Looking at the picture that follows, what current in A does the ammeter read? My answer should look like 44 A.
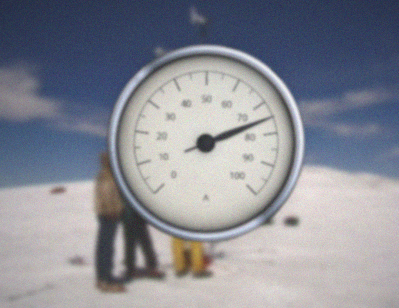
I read 75 A
